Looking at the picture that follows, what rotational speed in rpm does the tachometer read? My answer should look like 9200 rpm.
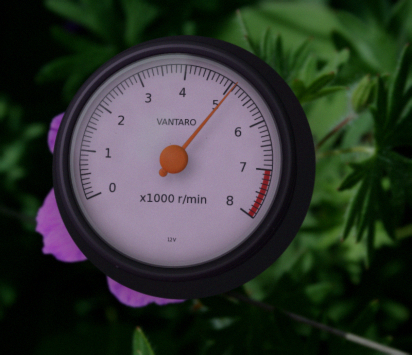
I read 5100 rpm
